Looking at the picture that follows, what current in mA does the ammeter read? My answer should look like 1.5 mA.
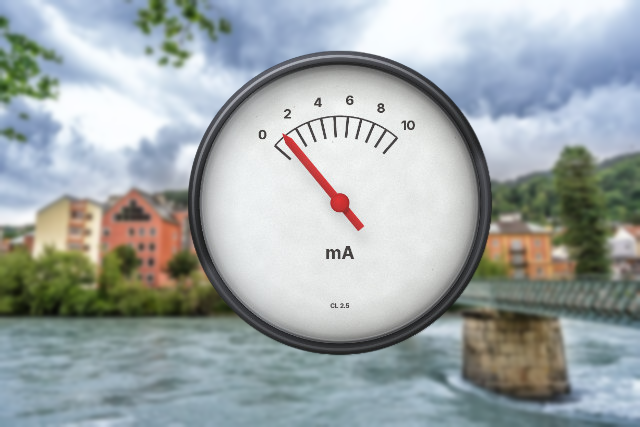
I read 1 mA
